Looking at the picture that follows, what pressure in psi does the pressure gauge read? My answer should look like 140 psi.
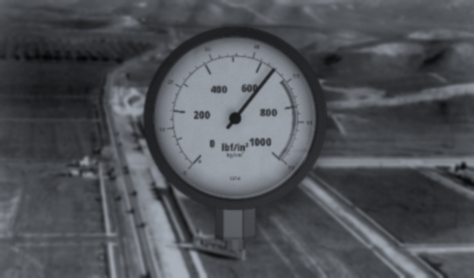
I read 650 psi
